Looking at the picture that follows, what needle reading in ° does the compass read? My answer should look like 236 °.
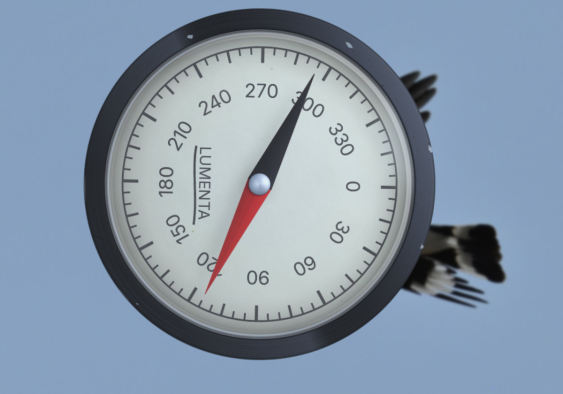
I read 115 °
